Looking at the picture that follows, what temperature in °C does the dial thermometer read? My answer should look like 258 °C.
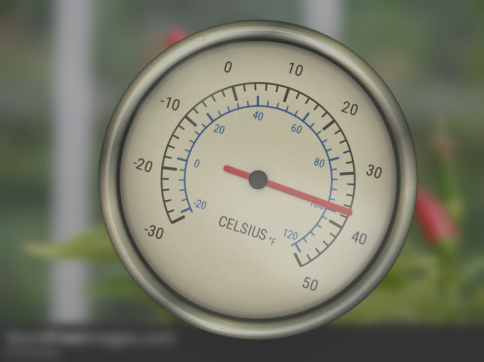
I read 37 °C
